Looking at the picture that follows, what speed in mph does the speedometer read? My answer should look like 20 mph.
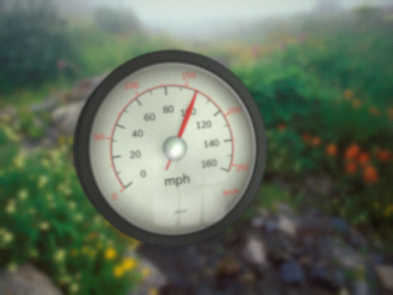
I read 100 mph
